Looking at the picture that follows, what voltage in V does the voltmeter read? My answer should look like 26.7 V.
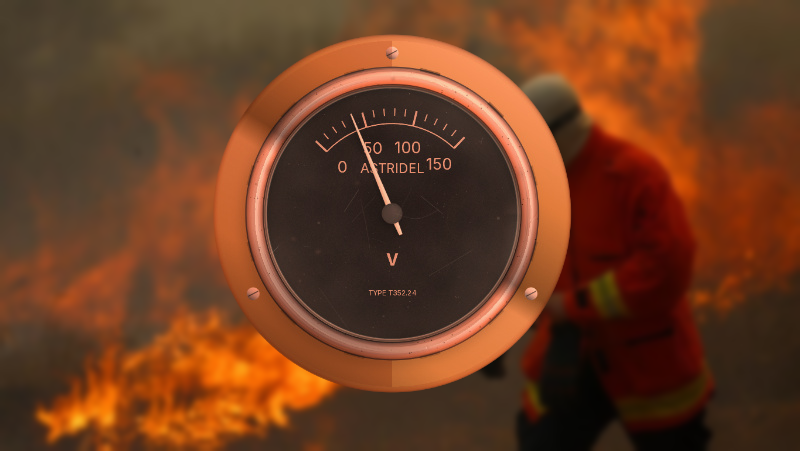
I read 40 V
